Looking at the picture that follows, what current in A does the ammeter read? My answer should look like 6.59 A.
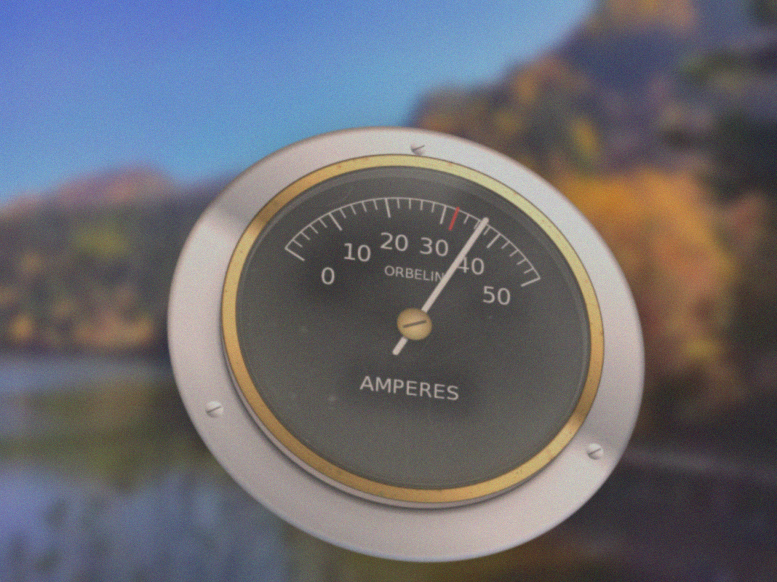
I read 37 A
